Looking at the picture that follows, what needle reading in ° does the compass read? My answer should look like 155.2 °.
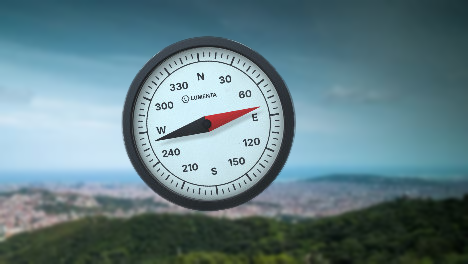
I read 80 °
